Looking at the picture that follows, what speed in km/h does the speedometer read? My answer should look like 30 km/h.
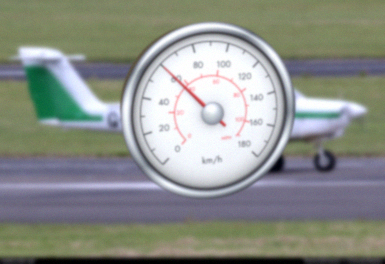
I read 60 km/h
